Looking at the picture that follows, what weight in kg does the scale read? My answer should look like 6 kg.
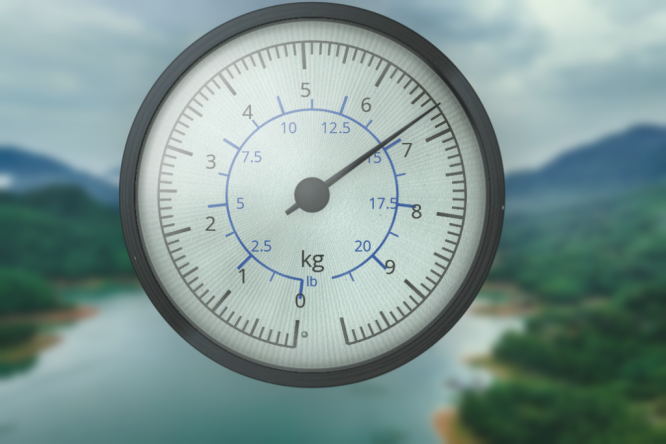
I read 6.7 kg
